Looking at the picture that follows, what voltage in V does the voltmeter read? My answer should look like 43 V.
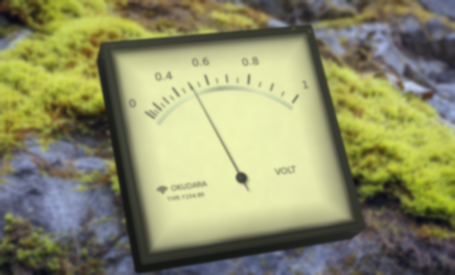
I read 0.5 V
